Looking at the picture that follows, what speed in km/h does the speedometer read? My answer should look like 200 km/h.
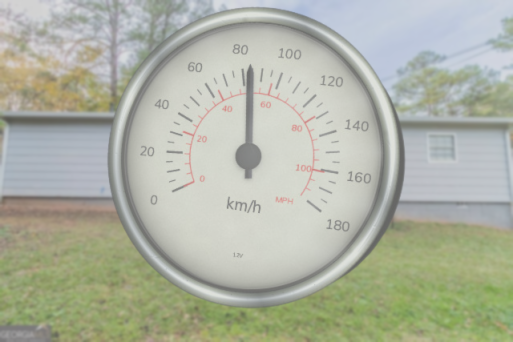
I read 85 km/h
